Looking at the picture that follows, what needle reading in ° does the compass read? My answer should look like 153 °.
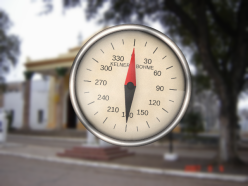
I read 0 °
